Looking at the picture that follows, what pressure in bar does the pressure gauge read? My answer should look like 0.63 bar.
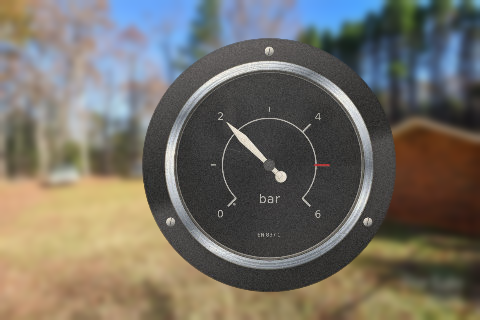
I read 2 bar
